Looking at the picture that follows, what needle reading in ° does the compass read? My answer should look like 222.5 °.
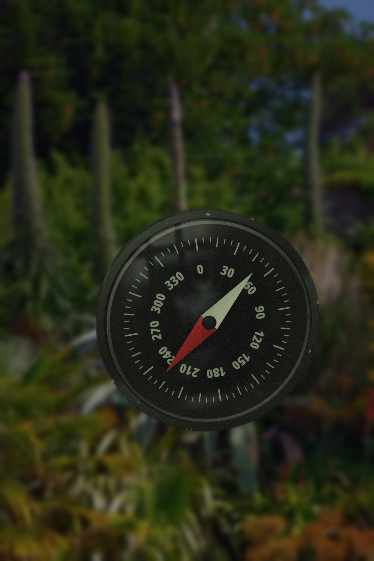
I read 230 °
